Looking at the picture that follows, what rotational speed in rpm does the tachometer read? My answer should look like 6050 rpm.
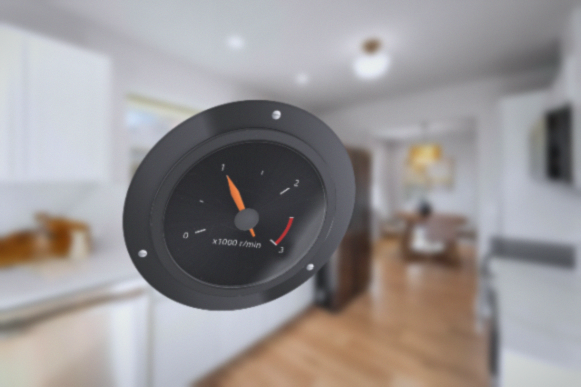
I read 1000 rpm
